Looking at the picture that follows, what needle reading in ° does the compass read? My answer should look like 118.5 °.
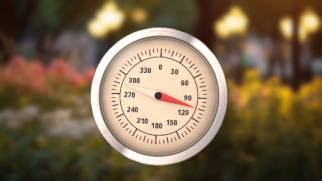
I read 105 °
